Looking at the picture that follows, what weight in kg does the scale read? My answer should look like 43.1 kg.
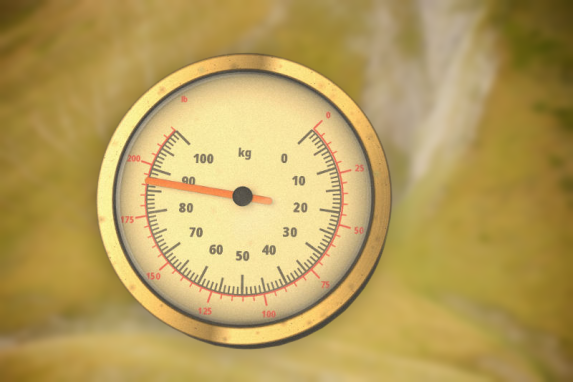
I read 87 kg
